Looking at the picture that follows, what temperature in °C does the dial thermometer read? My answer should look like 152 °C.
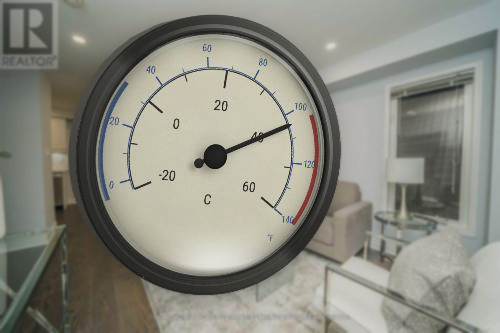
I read 40 °C
